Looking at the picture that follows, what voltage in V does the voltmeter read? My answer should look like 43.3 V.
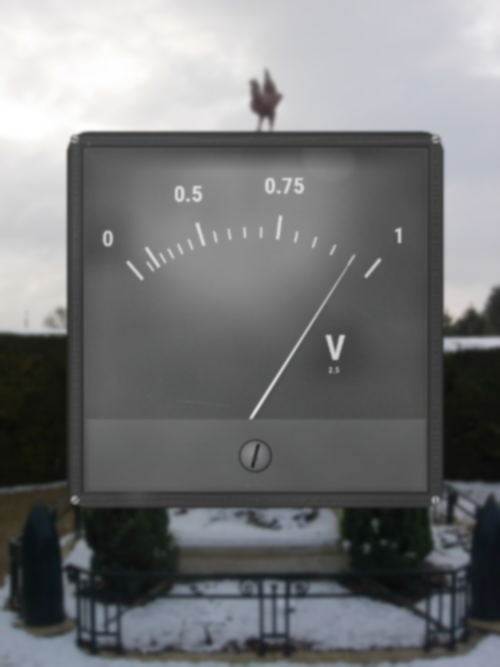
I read 0.95 V
